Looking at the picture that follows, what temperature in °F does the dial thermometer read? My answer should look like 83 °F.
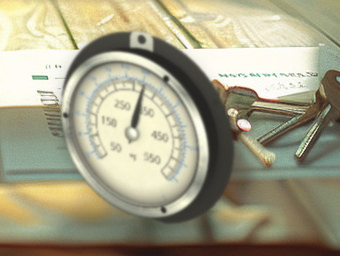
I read 325 °F
